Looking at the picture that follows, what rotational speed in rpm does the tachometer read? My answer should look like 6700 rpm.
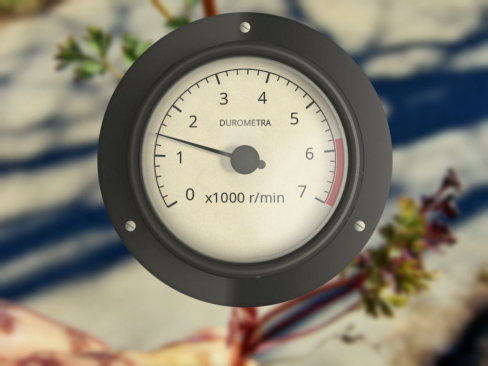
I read 1400 rpm
